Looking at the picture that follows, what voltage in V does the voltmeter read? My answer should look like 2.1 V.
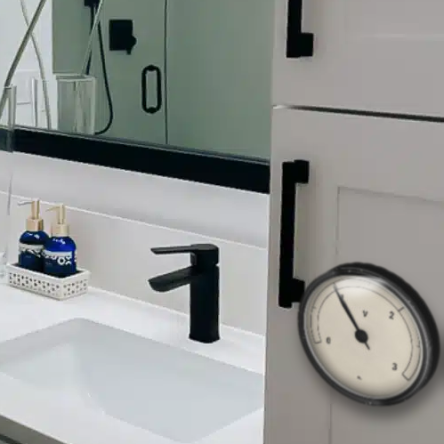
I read 1 V
